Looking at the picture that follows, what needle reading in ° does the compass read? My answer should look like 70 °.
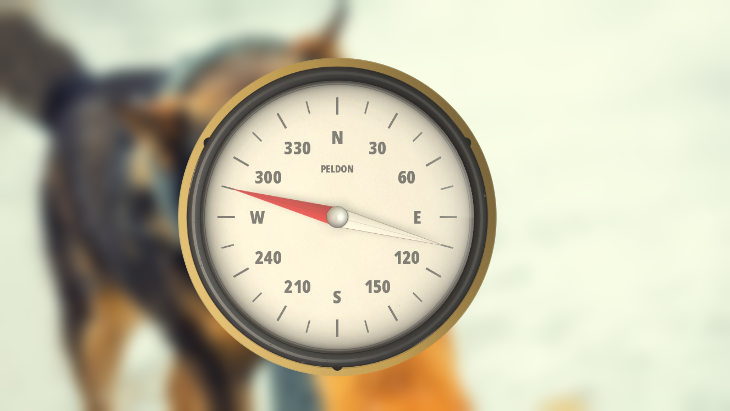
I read 285 °
